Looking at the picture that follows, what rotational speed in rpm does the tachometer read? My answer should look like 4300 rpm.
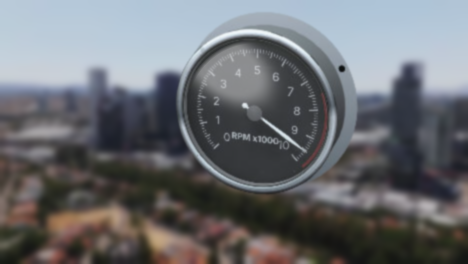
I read 9500 rpm
